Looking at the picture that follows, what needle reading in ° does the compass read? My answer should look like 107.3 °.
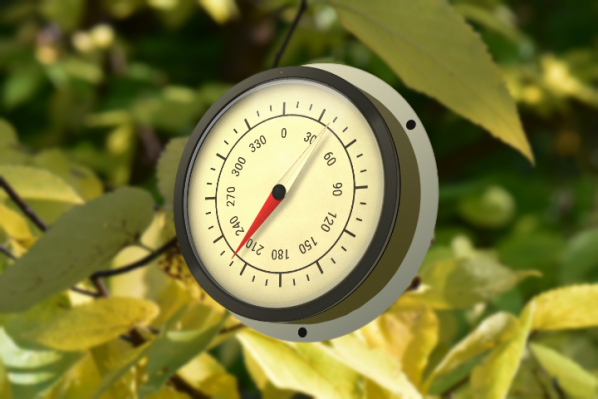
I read 220 °
